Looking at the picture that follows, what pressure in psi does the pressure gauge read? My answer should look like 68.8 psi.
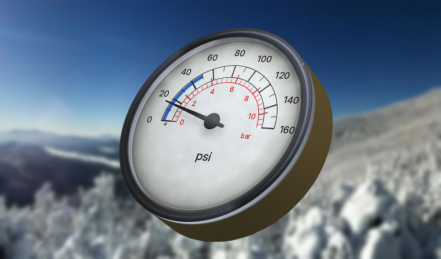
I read 15 psi
